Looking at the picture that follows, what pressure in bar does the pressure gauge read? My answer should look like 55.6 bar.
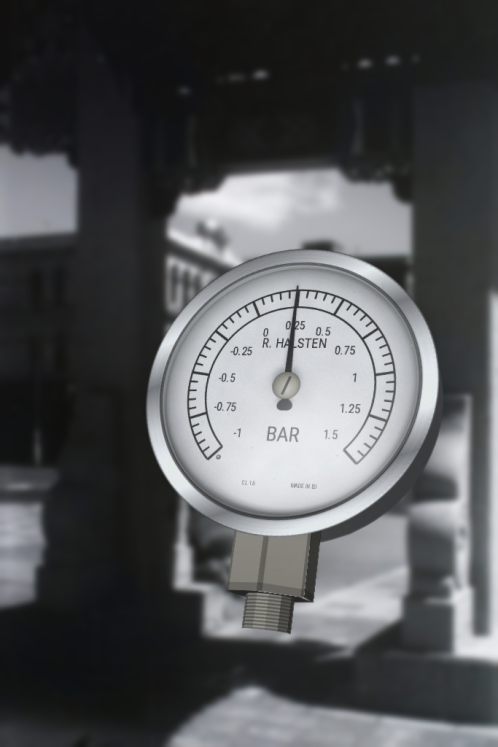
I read 0.25 bar
